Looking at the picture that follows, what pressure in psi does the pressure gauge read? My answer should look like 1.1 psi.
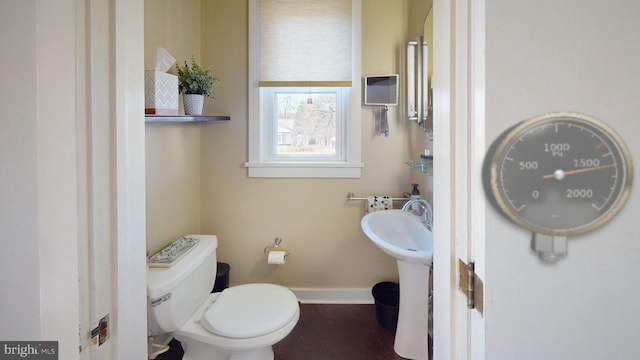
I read 1600 psi
